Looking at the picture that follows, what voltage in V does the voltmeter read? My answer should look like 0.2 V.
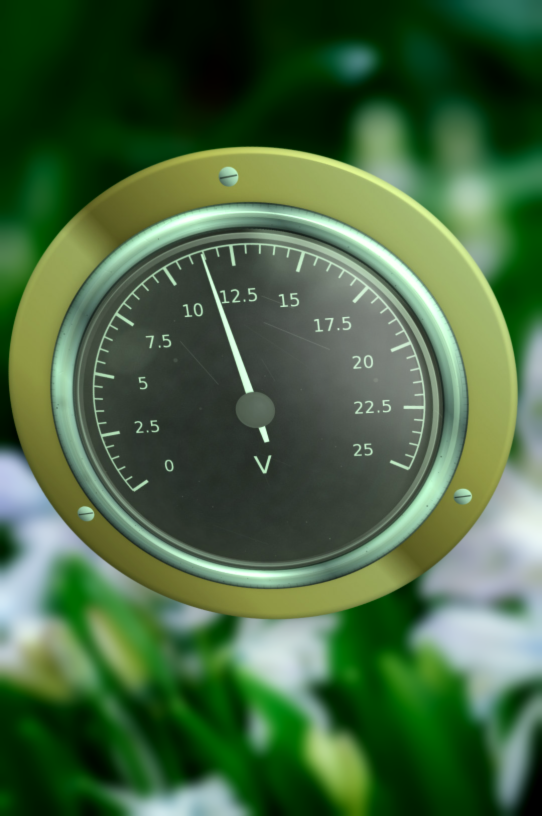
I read 11.5 V
